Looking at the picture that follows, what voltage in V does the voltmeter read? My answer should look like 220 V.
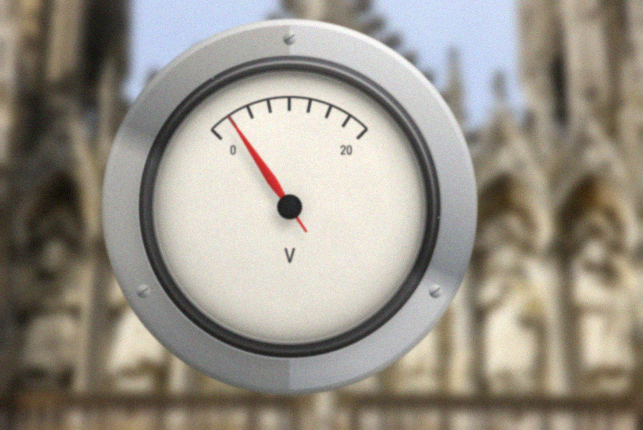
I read 2.5 V
